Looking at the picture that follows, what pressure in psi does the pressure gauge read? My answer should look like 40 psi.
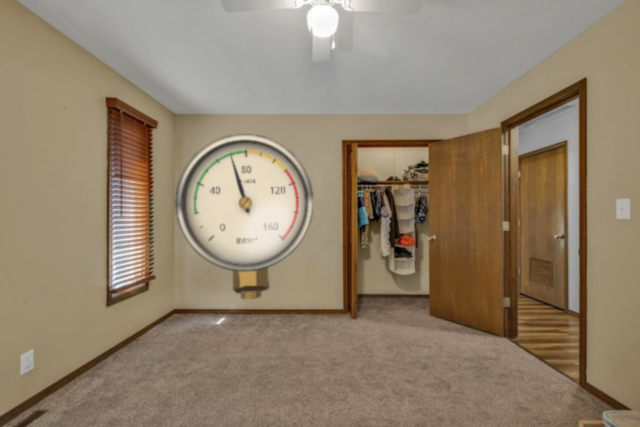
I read 70 psi
